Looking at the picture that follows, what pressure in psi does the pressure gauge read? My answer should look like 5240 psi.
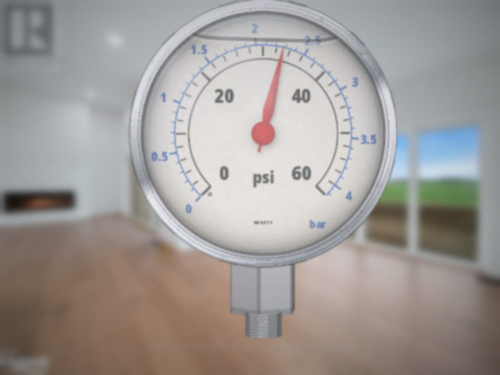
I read 33 psi
